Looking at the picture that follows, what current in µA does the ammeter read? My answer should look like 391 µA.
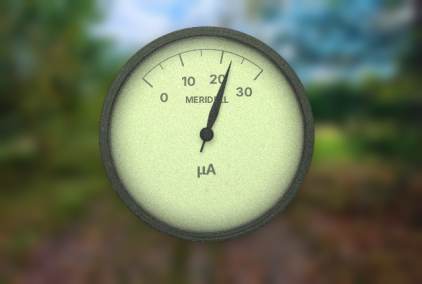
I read 22.5 µA
